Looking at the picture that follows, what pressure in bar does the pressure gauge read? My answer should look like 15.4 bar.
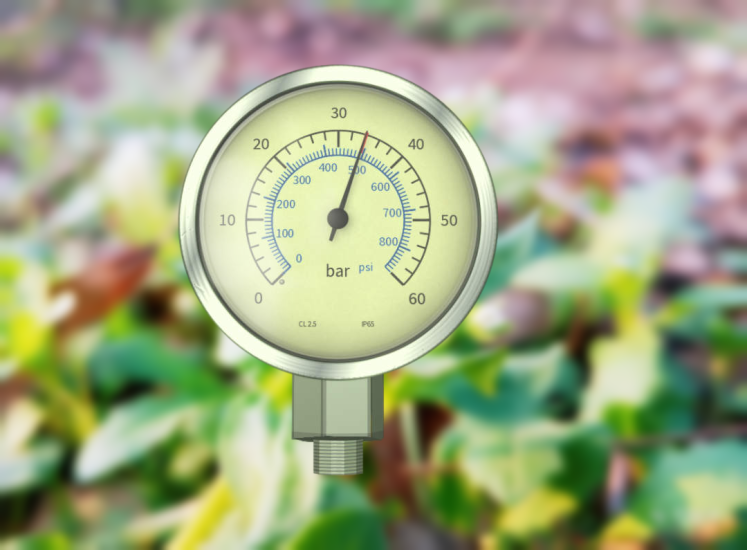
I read 34 bar
